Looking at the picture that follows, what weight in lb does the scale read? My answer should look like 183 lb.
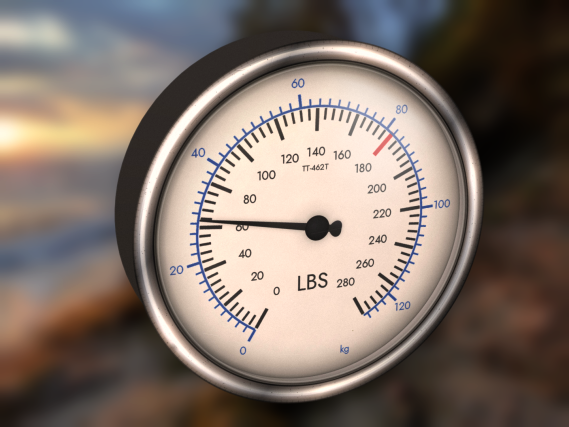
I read 64 lb
